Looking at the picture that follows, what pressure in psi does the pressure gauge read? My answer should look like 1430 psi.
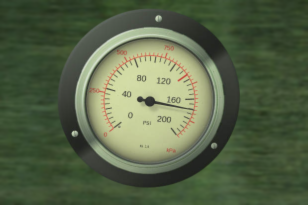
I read 170 psi
